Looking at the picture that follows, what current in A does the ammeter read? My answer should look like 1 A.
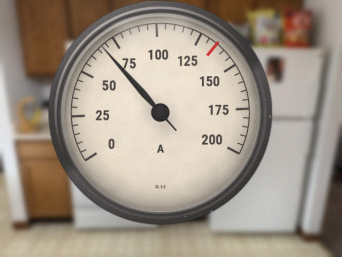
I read 67.5 A
